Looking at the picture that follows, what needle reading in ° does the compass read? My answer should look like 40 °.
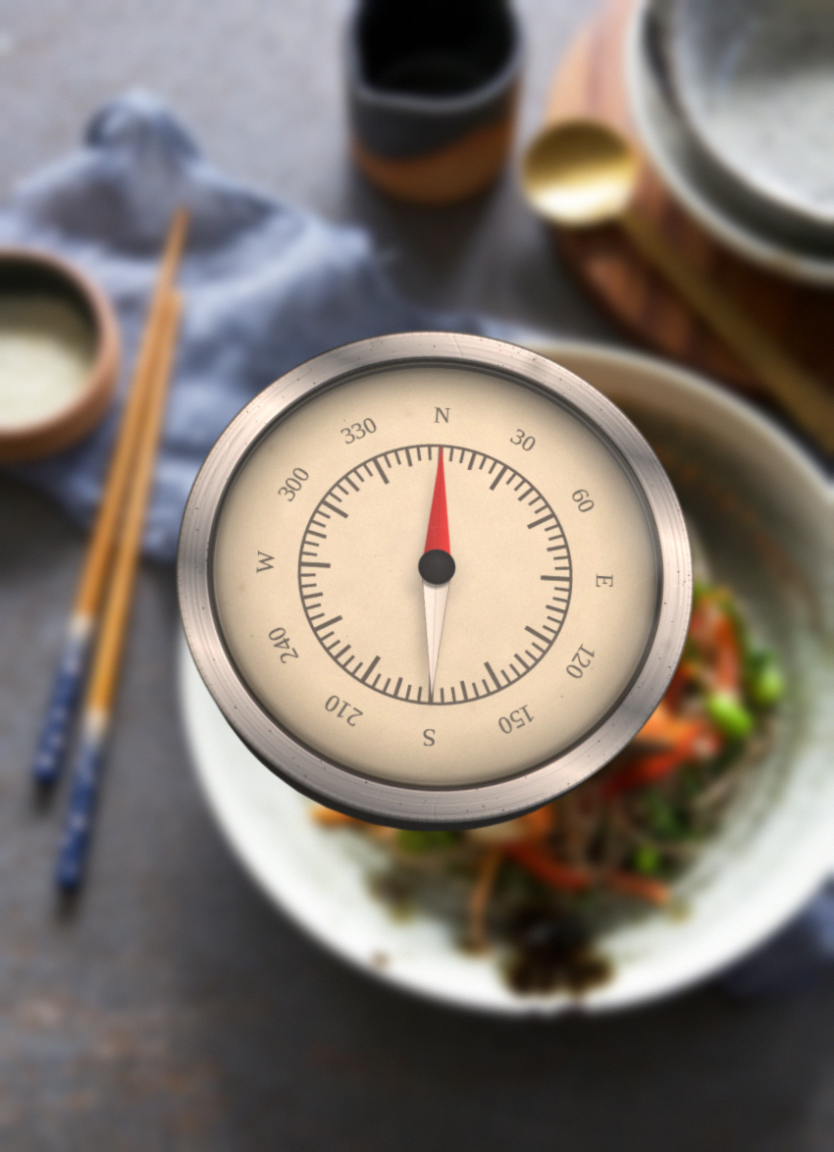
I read 0 °
